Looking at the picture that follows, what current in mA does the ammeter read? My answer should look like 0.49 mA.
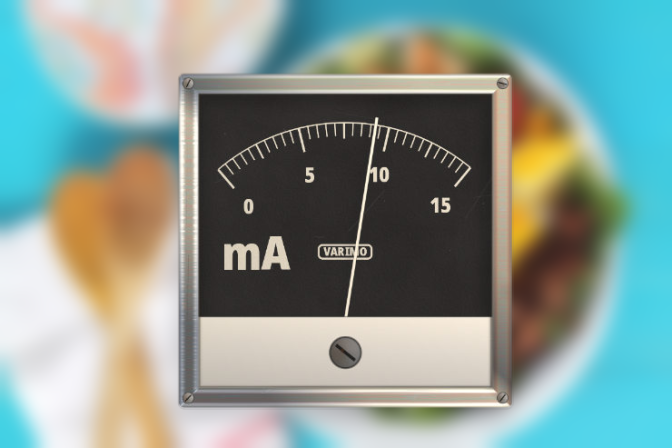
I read 9.25 mA
